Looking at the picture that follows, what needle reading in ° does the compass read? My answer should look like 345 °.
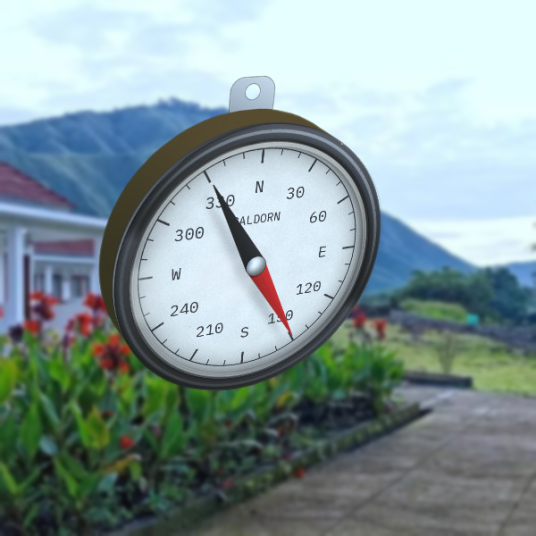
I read 150 °
